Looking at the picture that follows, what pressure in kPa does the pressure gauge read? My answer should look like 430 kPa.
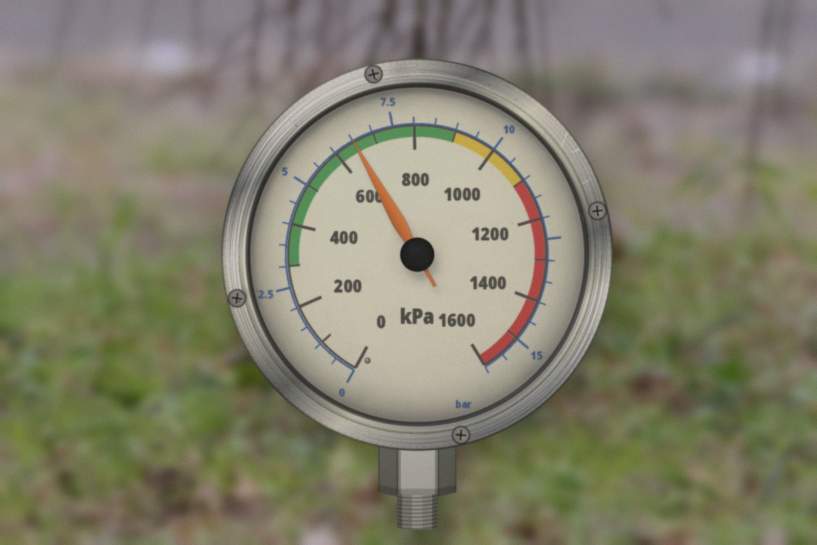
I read 650 kPa
